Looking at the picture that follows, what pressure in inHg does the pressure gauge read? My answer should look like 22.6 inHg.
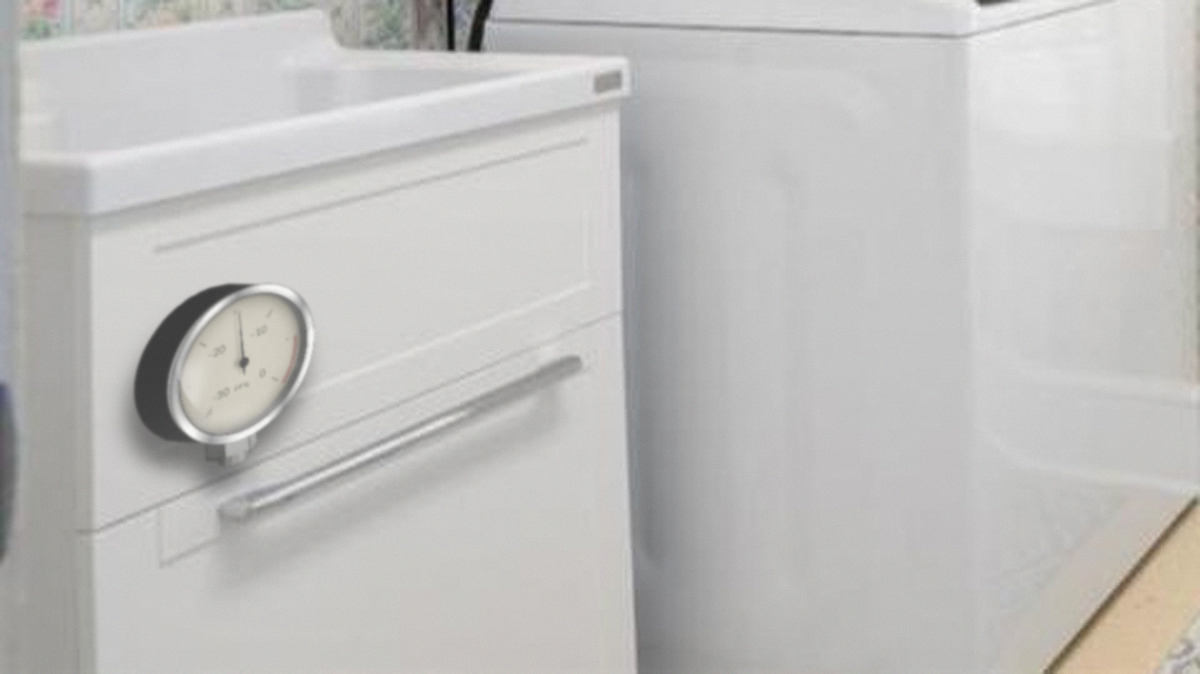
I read -15 inHg
